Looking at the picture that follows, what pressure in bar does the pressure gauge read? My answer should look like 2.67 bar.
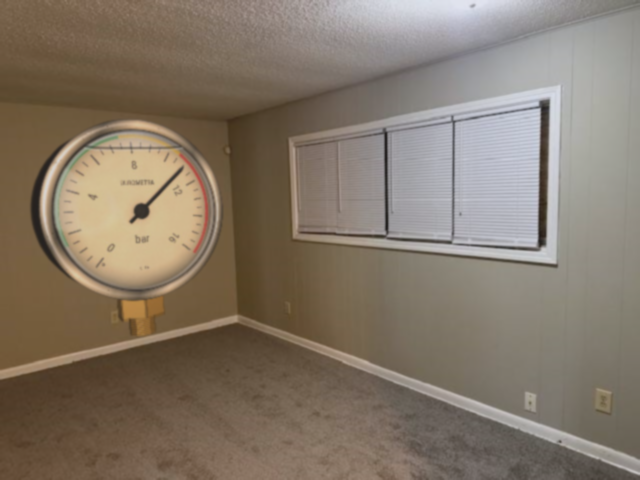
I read 11 bar
